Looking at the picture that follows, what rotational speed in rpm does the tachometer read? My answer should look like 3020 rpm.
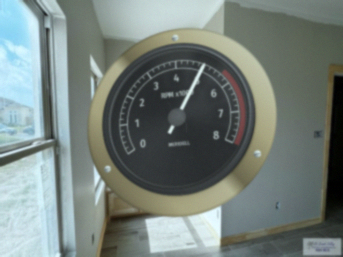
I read 5000 rpm
